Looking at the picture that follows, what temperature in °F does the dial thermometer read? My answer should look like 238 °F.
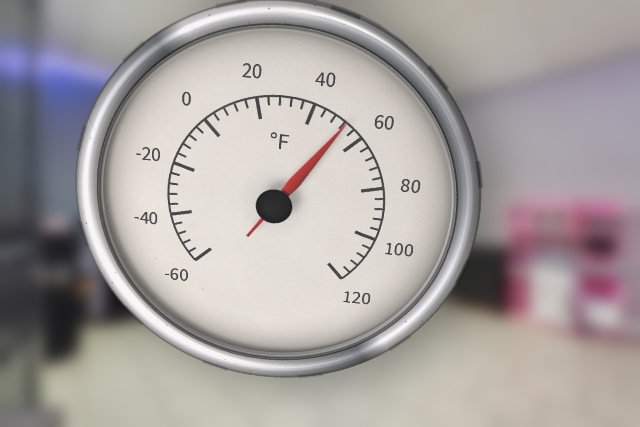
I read 52 °F
